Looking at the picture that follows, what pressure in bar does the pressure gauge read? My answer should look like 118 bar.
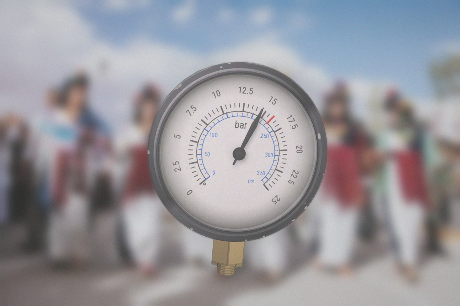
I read 14.5 bar
